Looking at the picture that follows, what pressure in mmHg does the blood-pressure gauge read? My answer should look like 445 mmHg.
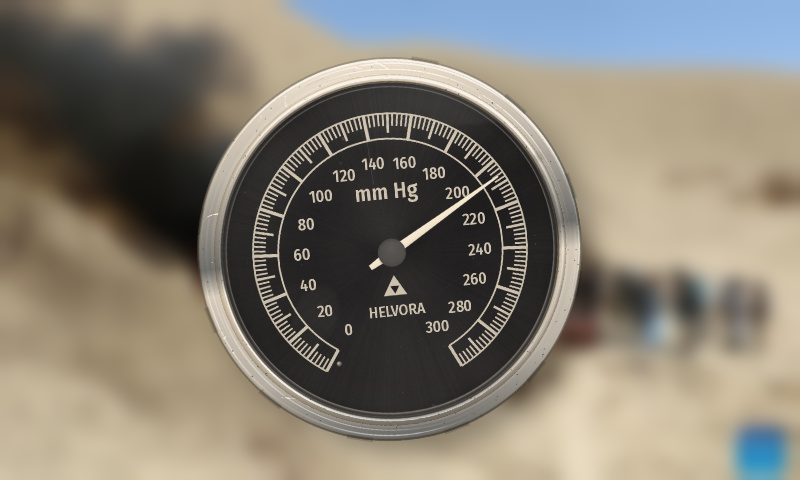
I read 206 mmHg
